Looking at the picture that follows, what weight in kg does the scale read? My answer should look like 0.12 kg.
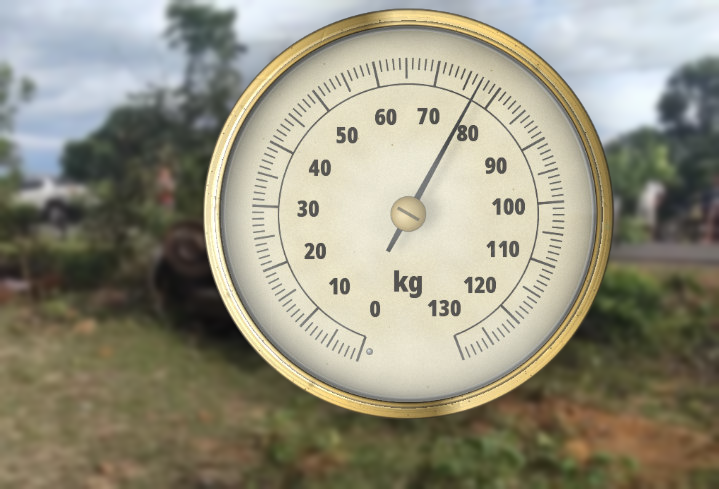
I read 77 kg
